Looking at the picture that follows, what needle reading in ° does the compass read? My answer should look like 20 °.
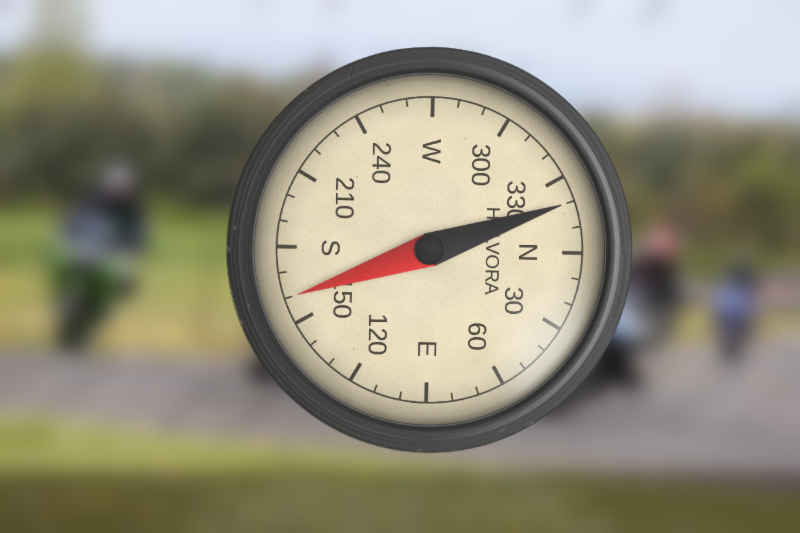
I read 160 °
